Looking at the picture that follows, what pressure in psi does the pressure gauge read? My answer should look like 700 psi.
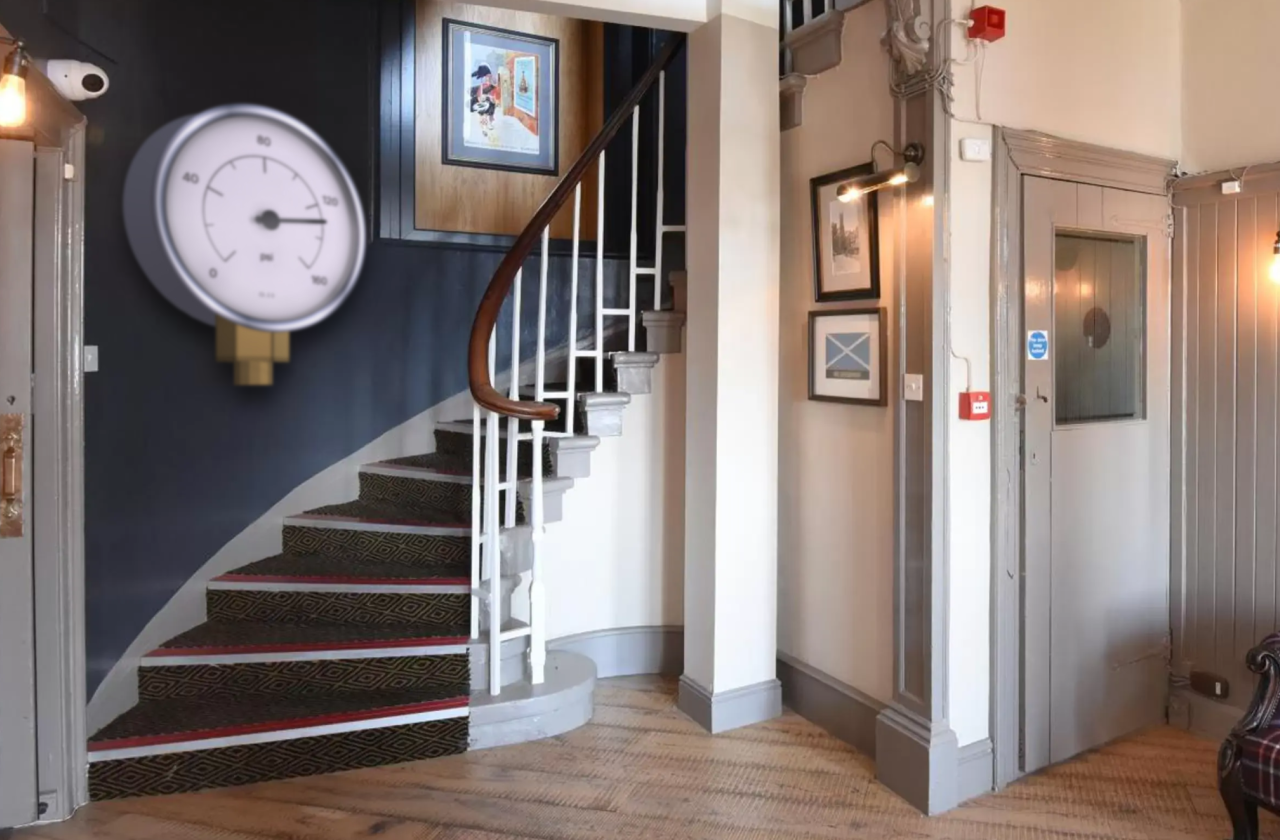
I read 130 psi
